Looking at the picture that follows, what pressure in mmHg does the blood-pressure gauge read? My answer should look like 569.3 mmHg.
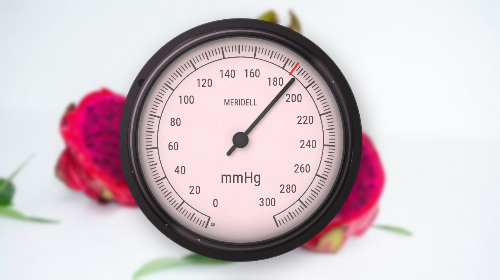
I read 190 mmHg
